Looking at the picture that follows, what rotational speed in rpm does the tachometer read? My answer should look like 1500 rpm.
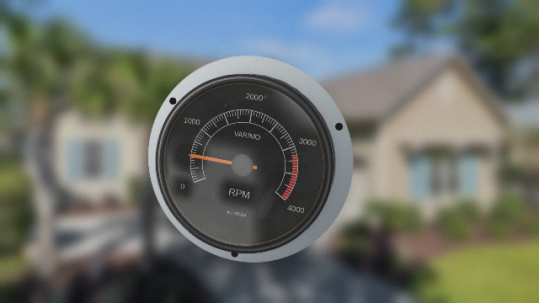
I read 500 rpm
